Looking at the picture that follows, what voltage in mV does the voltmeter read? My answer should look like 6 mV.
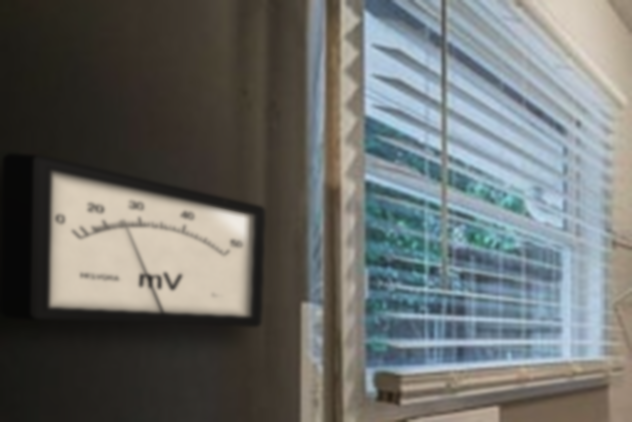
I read 25 mV
